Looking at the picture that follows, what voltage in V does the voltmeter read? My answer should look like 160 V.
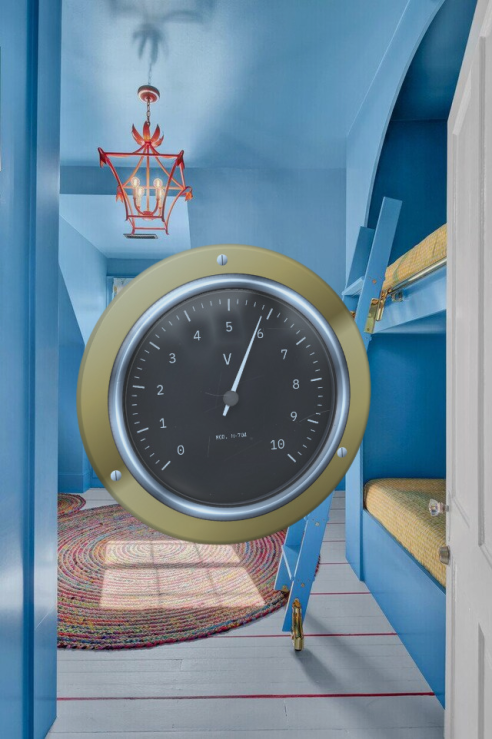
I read 5.8 V
